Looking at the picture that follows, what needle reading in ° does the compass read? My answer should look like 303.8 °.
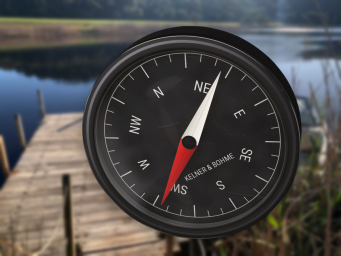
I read 235 °
